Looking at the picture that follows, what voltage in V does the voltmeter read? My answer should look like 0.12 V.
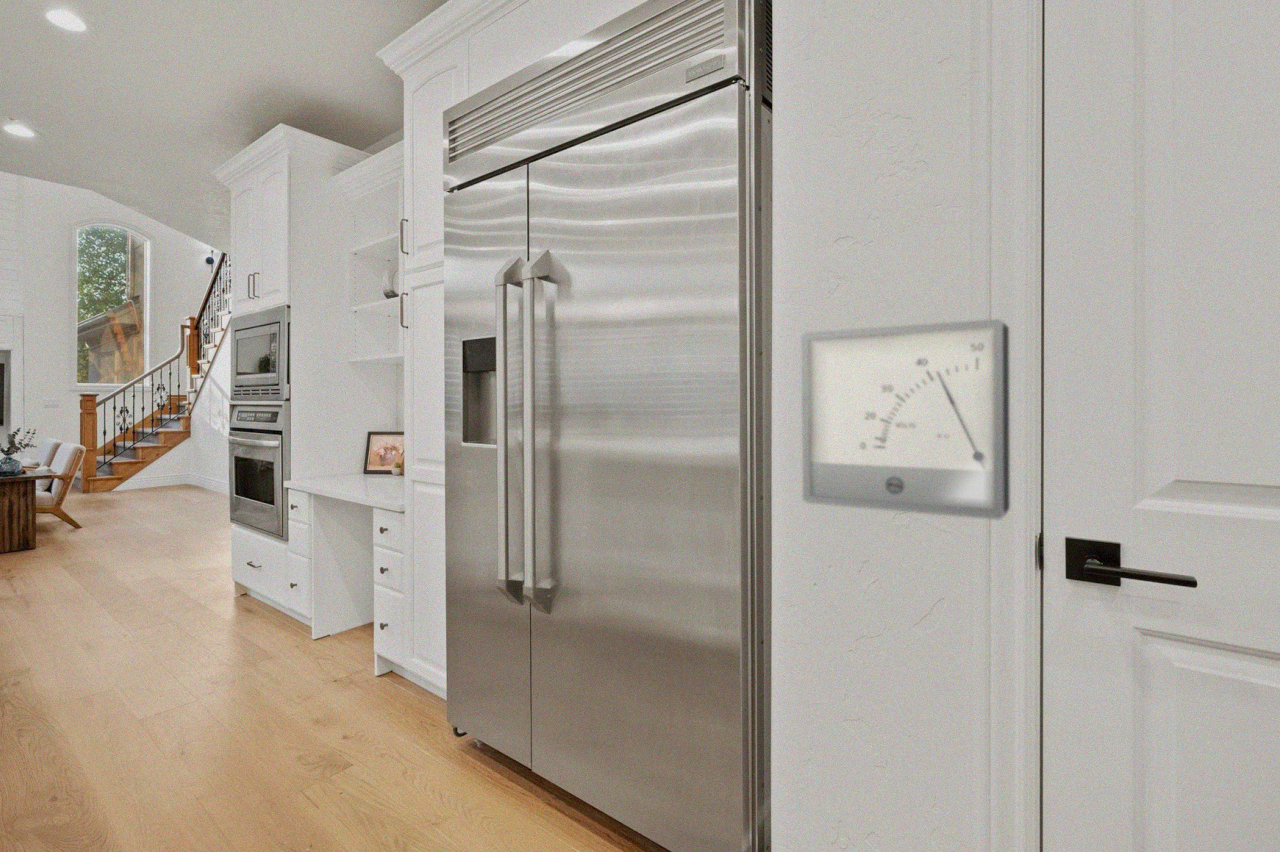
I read 42 V
